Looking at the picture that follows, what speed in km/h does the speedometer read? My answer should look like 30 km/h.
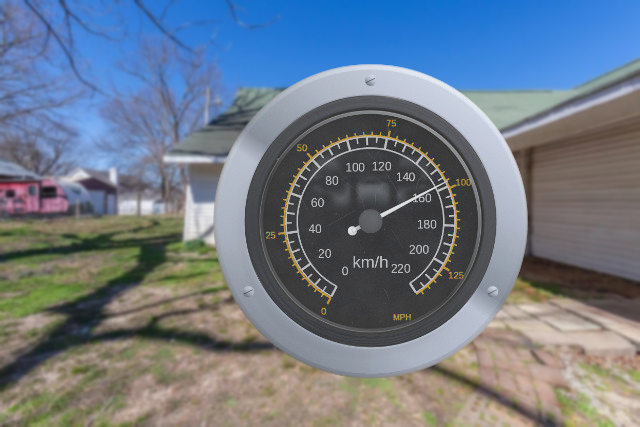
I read 157.5 km/h
